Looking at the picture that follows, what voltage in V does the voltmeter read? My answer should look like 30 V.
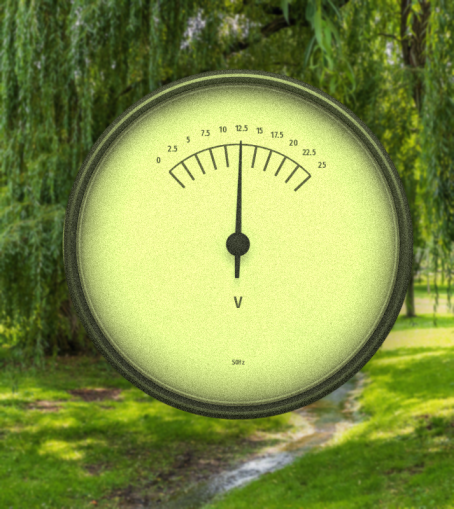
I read 12.5 V
